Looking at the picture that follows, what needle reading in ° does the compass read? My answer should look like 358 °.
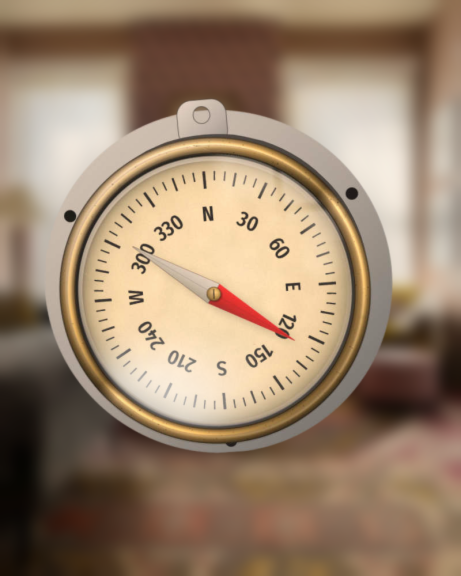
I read 125 °
